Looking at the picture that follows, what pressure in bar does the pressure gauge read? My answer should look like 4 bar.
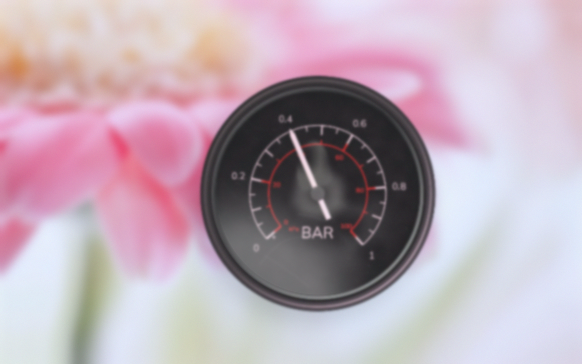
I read 0.4 bar
